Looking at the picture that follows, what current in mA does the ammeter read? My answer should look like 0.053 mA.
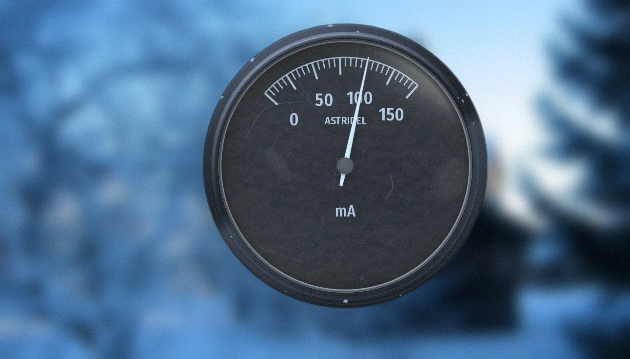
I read 100 mA
